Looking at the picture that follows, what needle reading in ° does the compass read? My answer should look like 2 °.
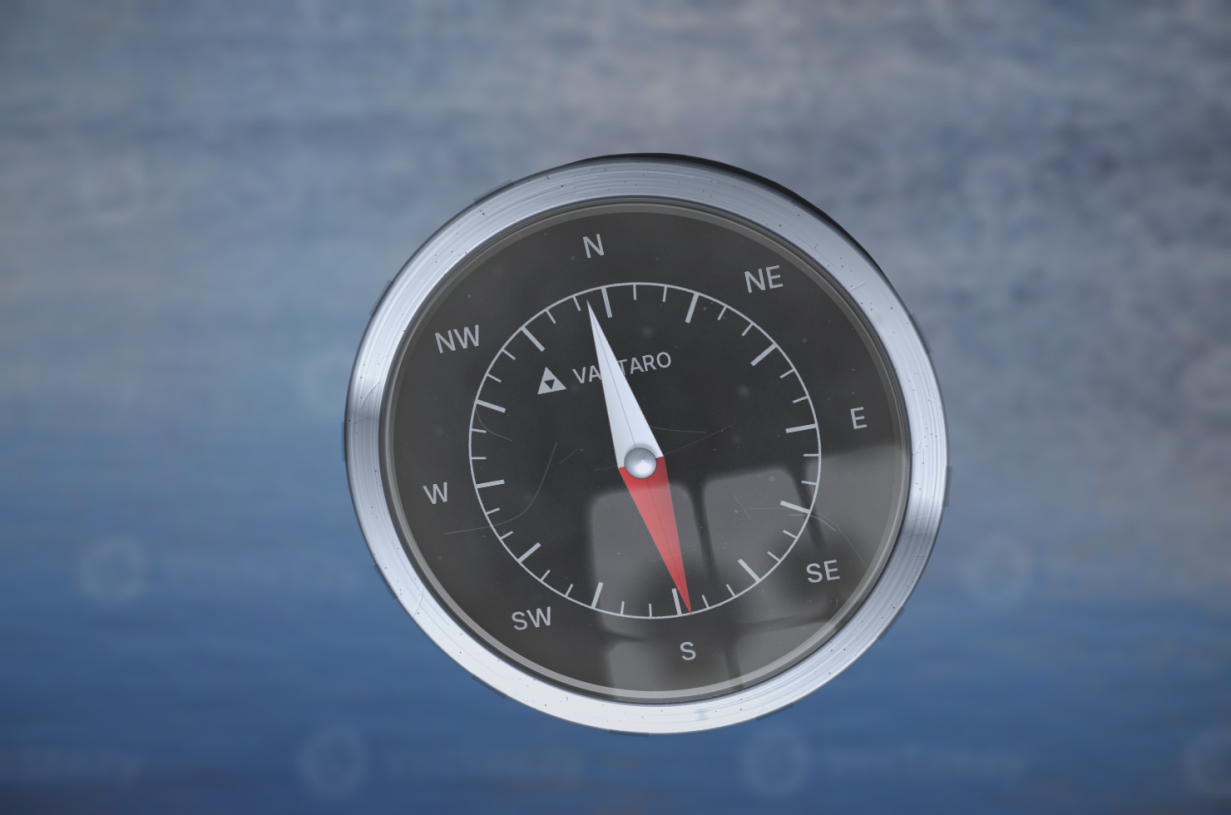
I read 175 °
